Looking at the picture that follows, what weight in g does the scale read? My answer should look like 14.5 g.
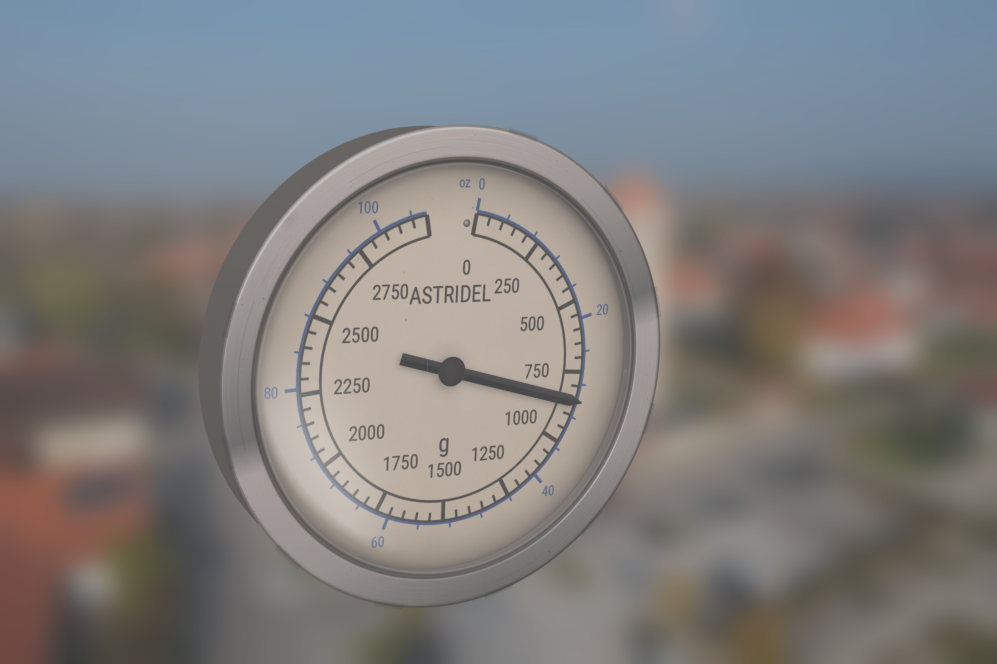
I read 850 g
